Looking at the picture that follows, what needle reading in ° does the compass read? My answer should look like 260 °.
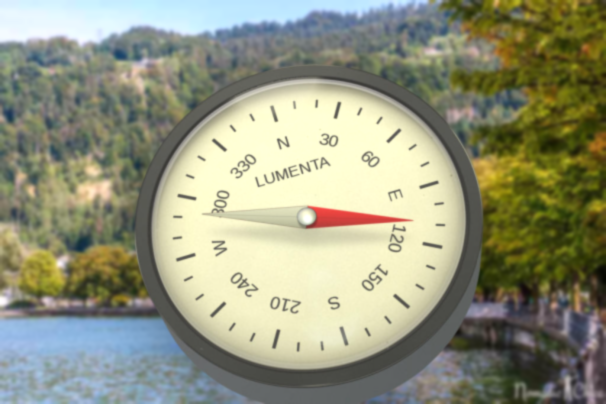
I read 110 °
